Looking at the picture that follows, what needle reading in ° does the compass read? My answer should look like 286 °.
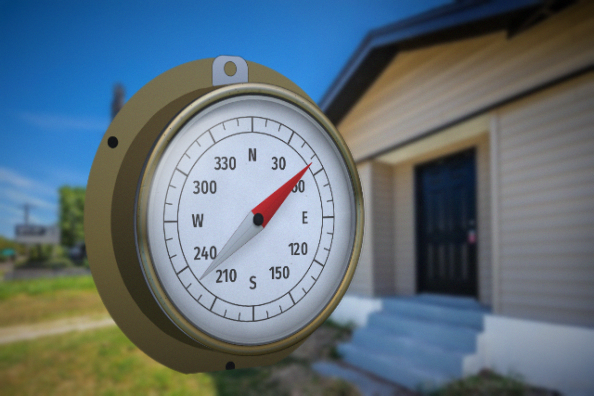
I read 50 °
